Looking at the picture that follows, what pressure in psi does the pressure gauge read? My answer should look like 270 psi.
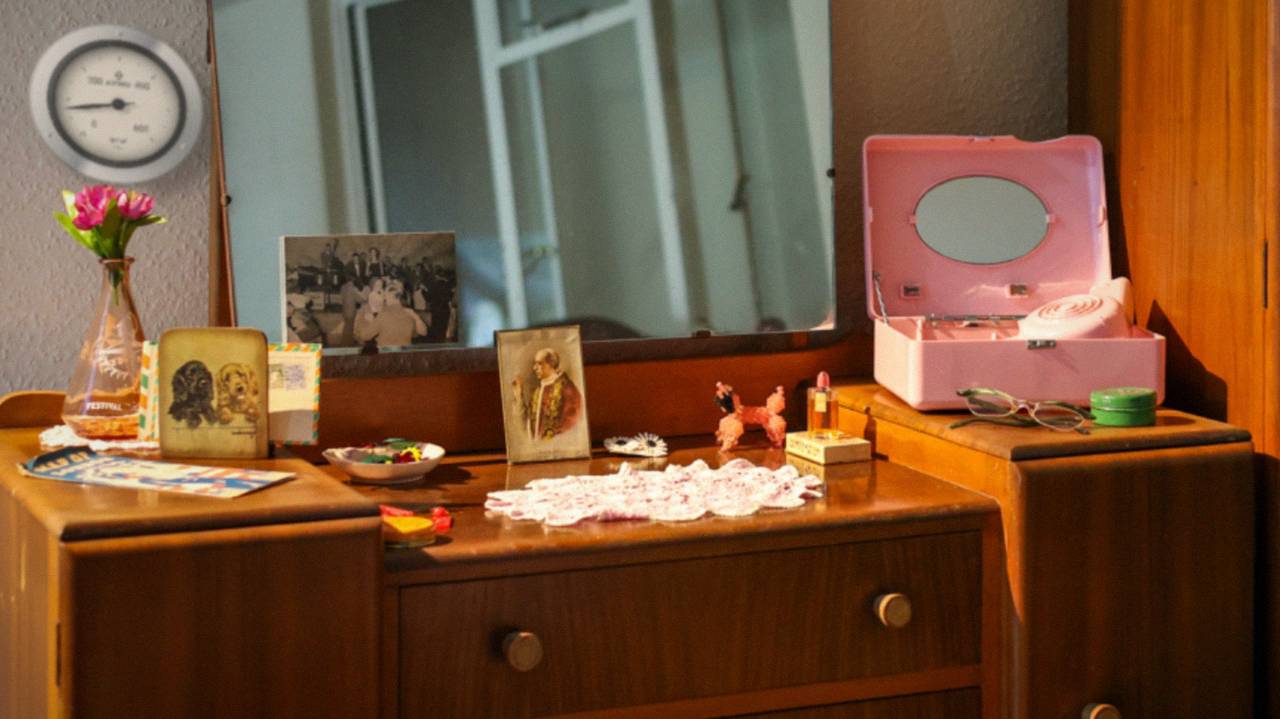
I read 75 psi
